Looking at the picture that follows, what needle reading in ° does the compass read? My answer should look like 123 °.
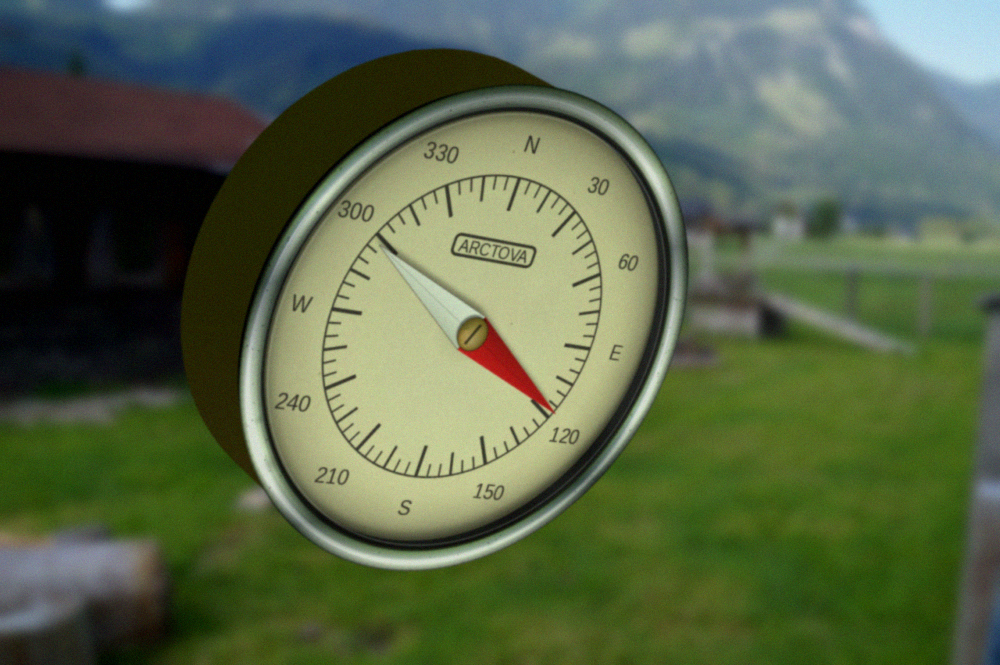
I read 117.5 °
